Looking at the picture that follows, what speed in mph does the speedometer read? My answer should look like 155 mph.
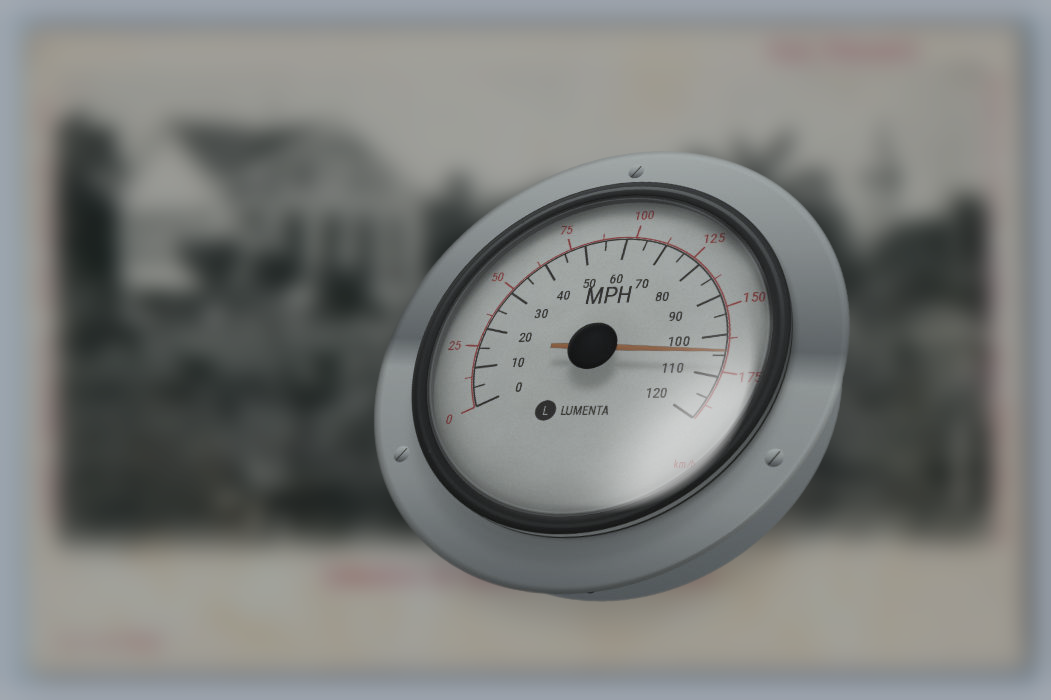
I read 105 mph
